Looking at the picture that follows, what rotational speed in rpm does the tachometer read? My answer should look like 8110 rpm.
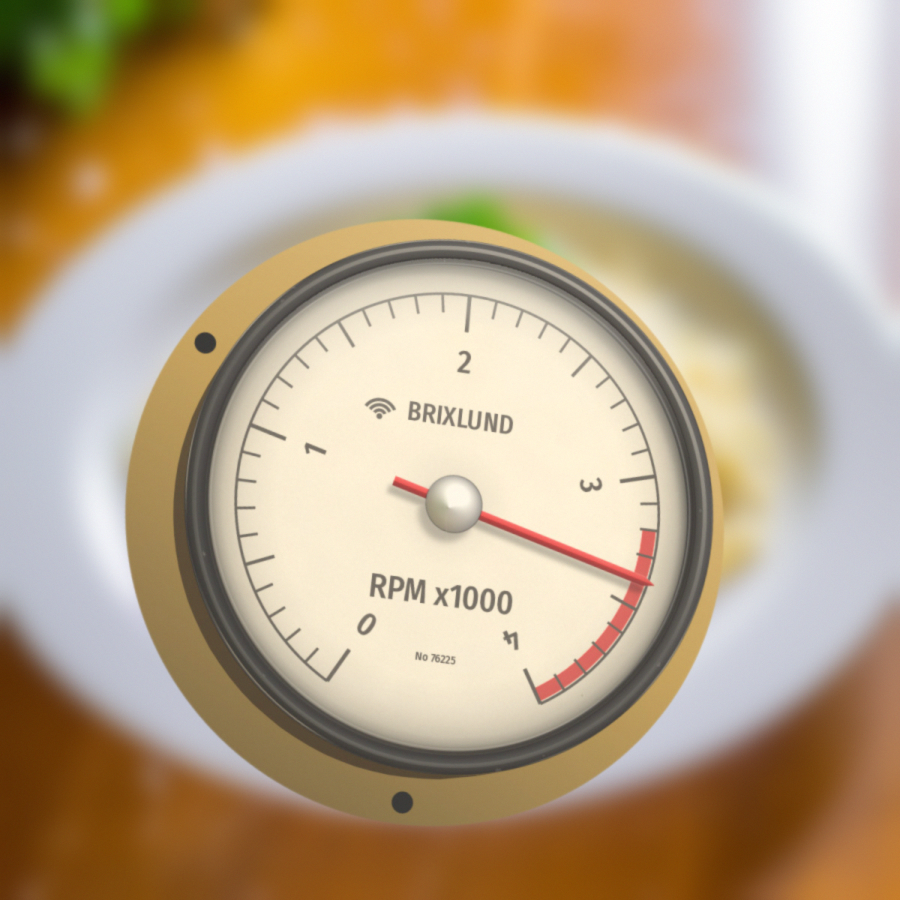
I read 3400 rpm
